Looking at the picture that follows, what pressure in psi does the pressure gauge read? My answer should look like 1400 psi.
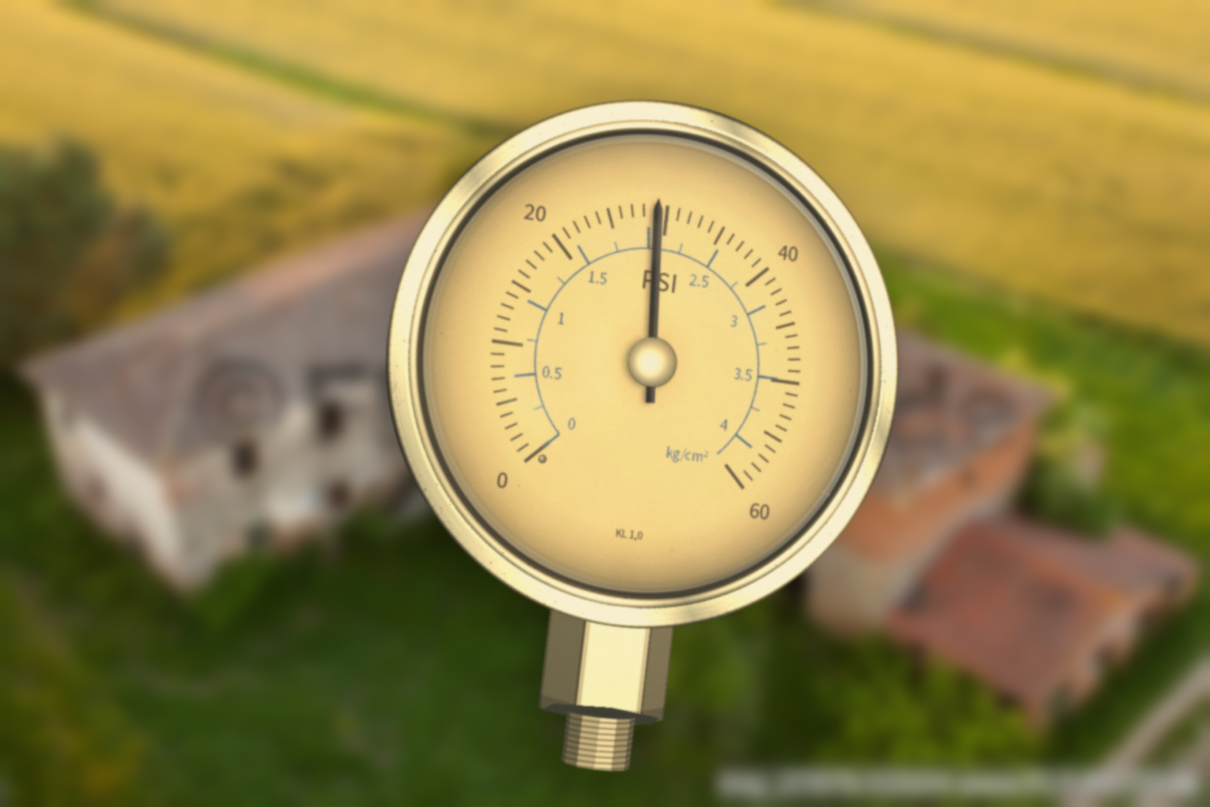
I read 29 psi
